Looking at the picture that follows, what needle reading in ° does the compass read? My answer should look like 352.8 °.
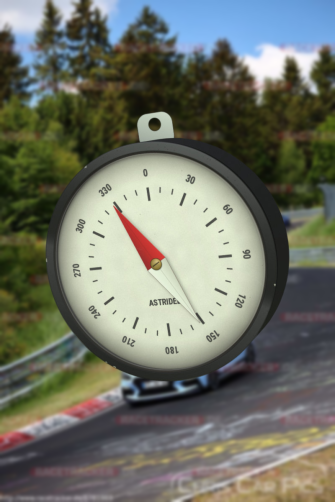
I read 330 °
